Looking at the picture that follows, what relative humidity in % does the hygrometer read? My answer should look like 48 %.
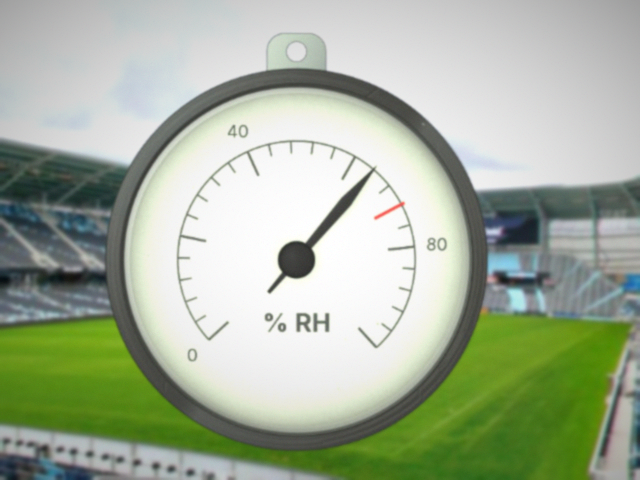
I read 64 %
